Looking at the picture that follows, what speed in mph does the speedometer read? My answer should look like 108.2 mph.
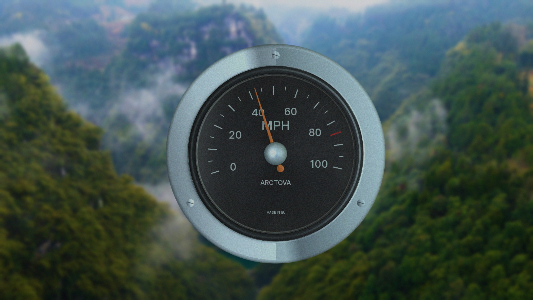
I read 42.5 mph
